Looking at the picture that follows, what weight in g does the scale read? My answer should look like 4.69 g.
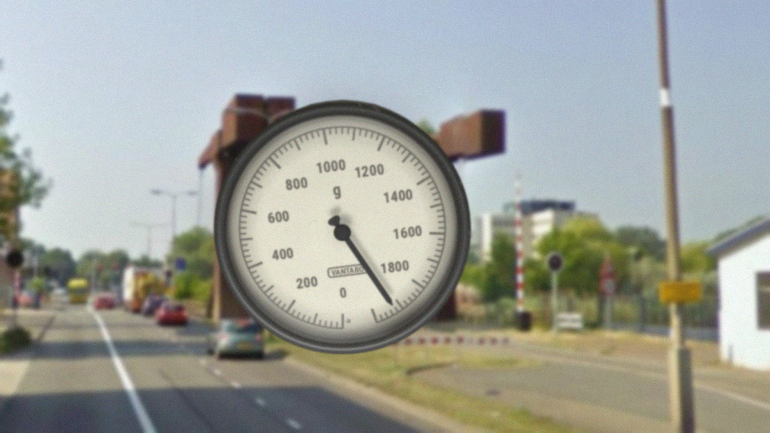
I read 1920 g
